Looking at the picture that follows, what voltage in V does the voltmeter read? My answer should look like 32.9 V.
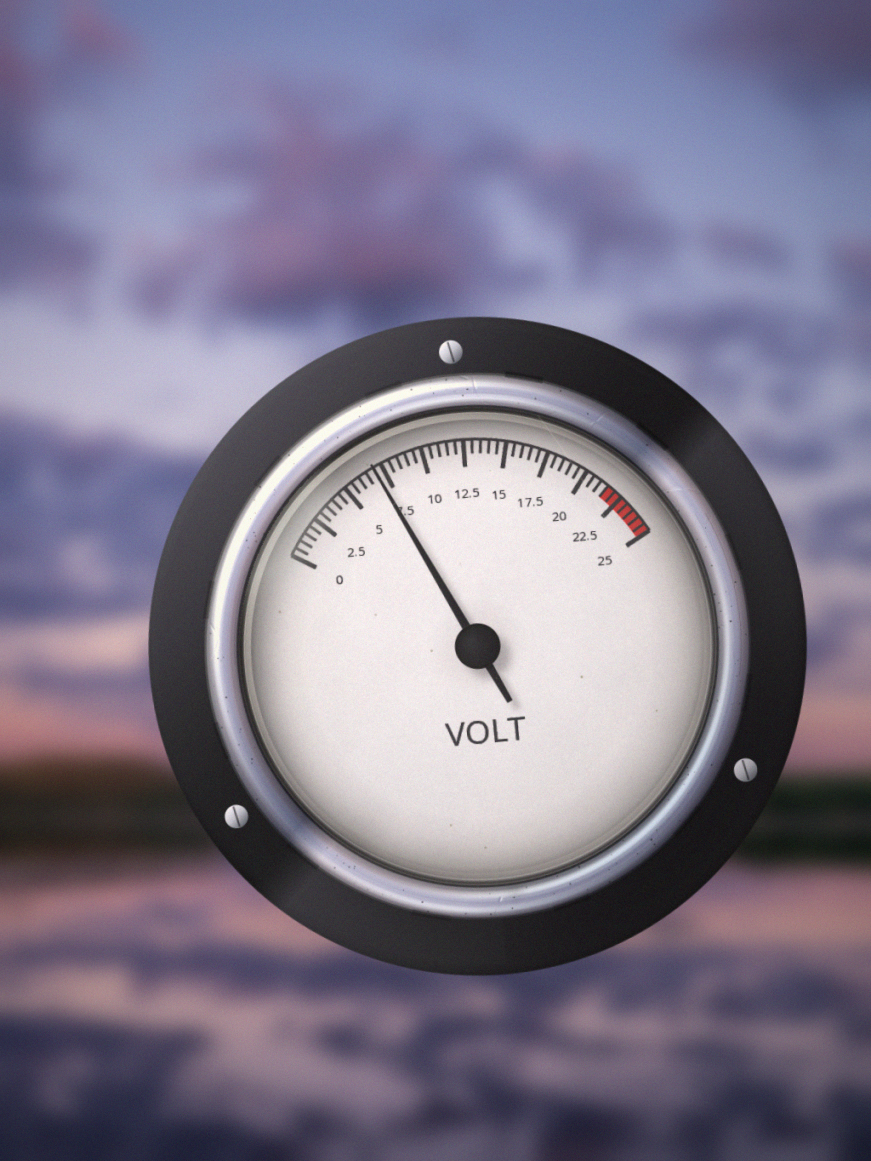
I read 7 V
